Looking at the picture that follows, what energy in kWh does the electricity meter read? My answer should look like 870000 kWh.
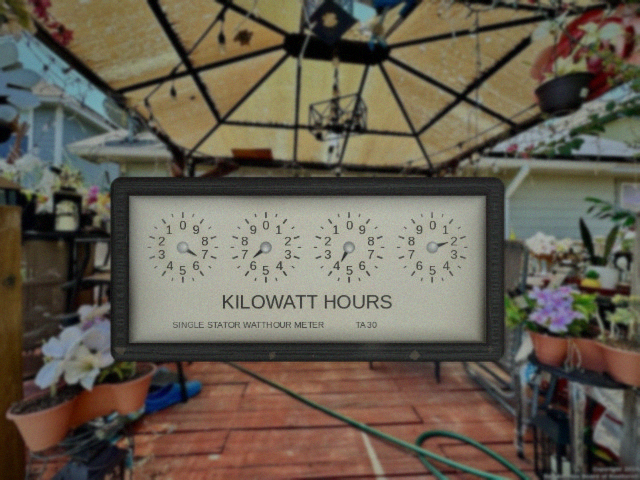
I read 6642 kWh
